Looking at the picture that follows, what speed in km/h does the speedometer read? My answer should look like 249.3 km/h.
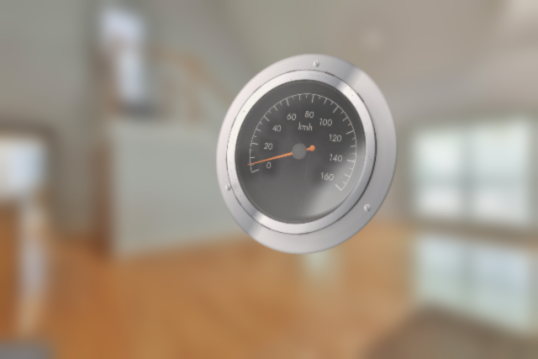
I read 5 km/h
